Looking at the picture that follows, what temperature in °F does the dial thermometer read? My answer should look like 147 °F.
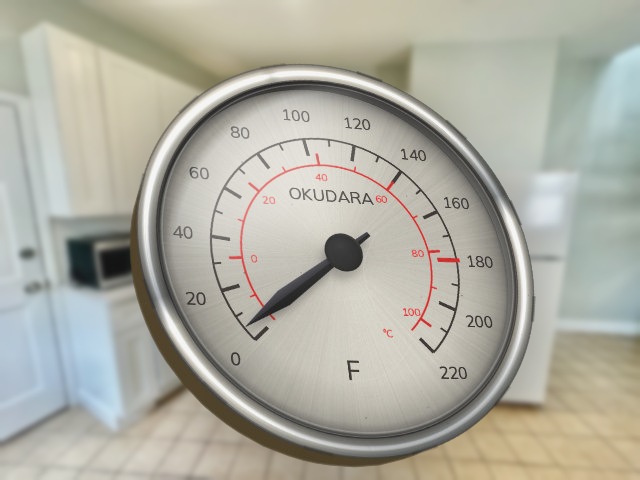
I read 5 °F
